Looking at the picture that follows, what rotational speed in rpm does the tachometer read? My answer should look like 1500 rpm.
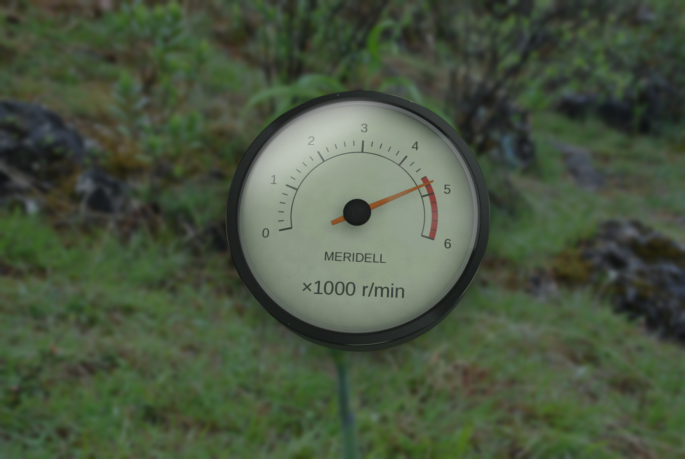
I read 4800 rpm
